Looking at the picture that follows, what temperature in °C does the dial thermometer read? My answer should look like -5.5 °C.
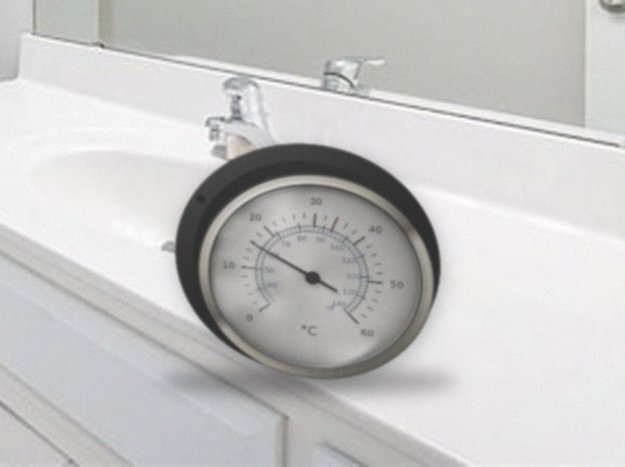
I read 16 °C
